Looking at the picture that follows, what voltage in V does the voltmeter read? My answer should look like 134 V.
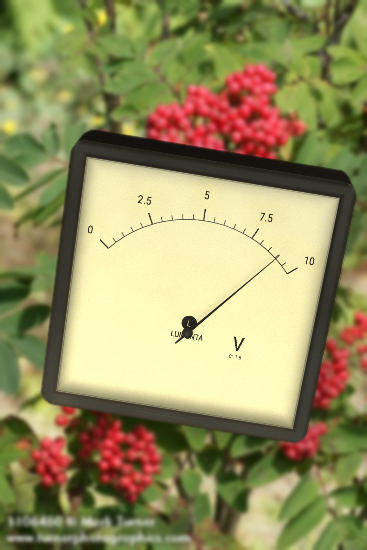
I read 9 V
